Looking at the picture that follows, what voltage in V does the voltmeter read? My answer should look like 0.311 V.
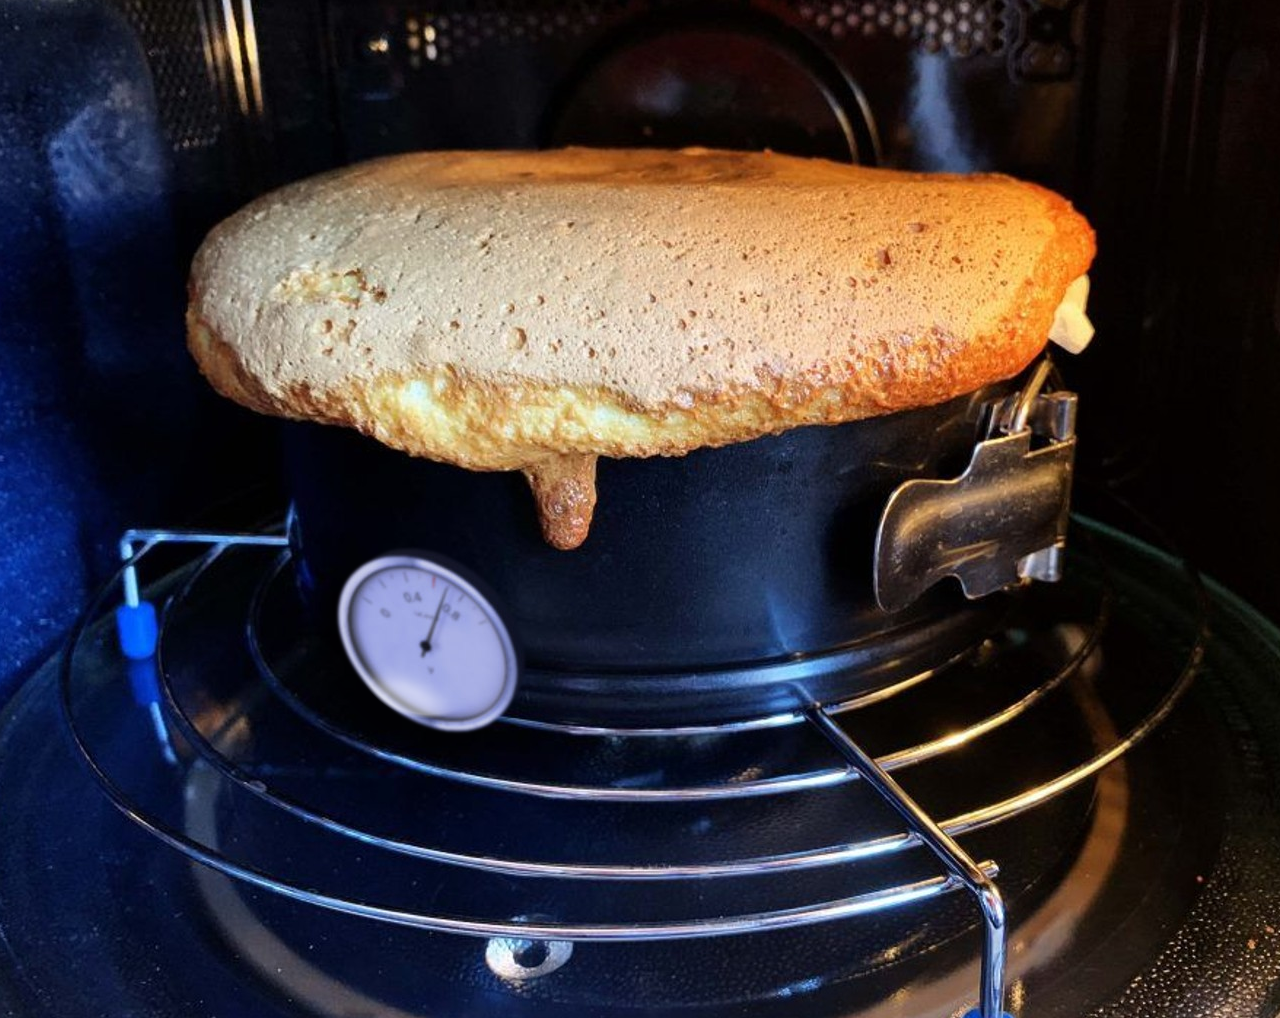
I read 0.7 V
